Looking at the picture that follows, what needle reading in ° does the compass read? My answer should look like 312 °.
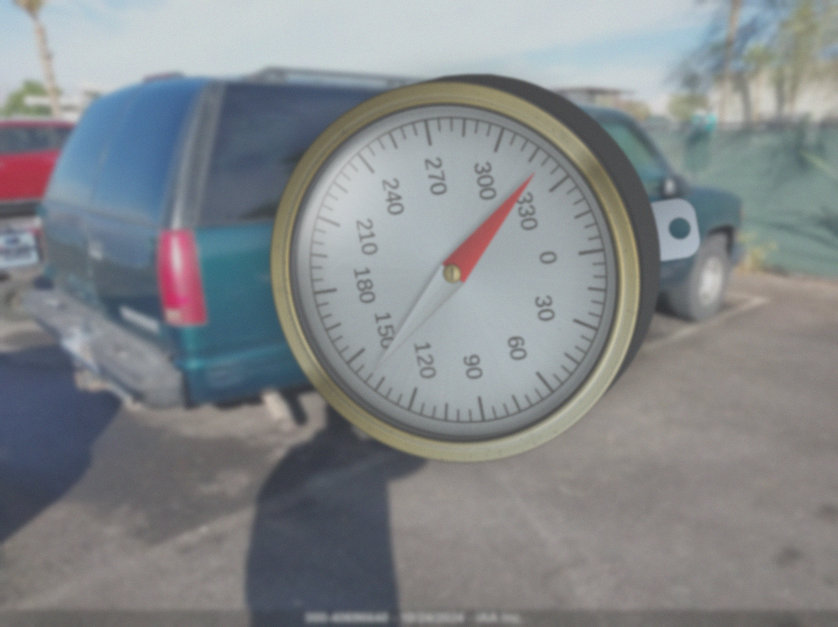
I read 320 °
